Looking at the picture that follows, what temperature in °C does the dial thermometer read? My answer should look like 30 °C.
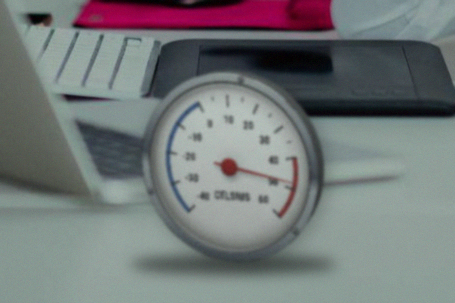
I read 47.5 °C
